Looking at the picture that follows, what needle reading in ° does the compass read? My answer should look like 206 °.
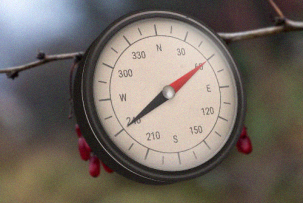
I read 60 °
